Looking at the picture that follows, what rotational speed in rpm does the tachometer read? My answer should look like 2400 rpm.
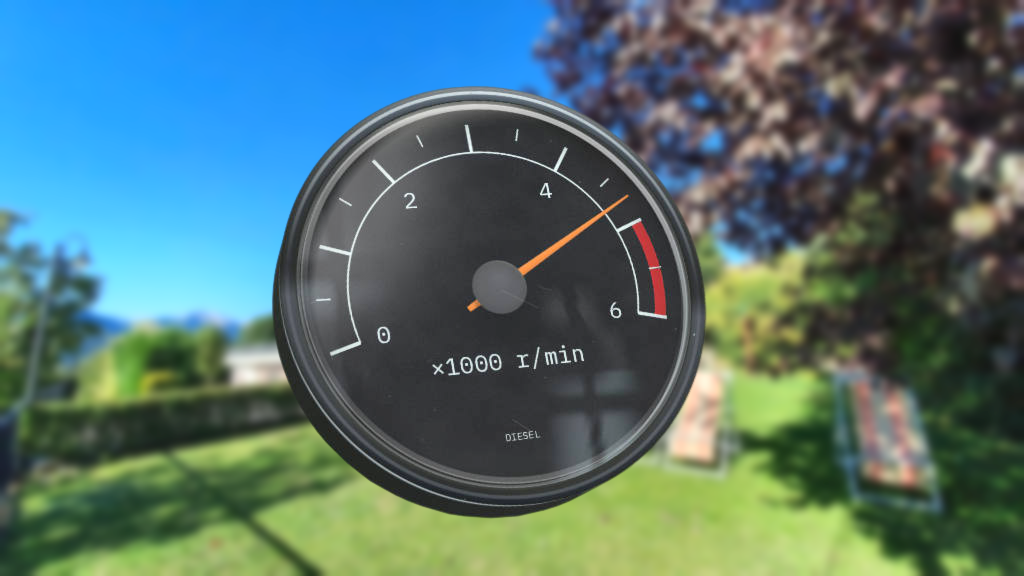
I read 4750 rpm
